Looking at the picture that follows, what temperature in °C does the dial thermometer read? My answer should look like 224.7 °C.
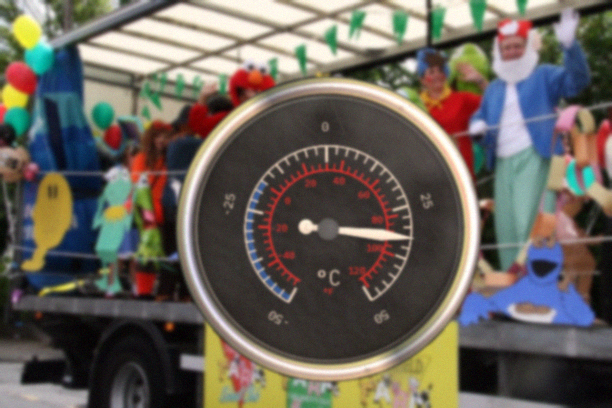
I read 32.5 °C
